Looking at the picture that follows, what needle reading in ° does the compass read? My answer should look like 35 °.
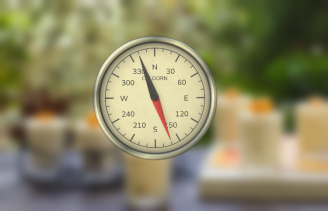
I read 160 °
